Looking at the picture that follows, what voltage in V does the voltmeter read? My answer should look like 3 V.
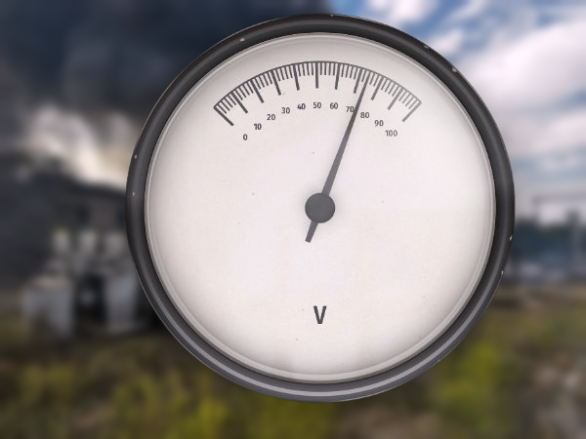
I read 74 V
